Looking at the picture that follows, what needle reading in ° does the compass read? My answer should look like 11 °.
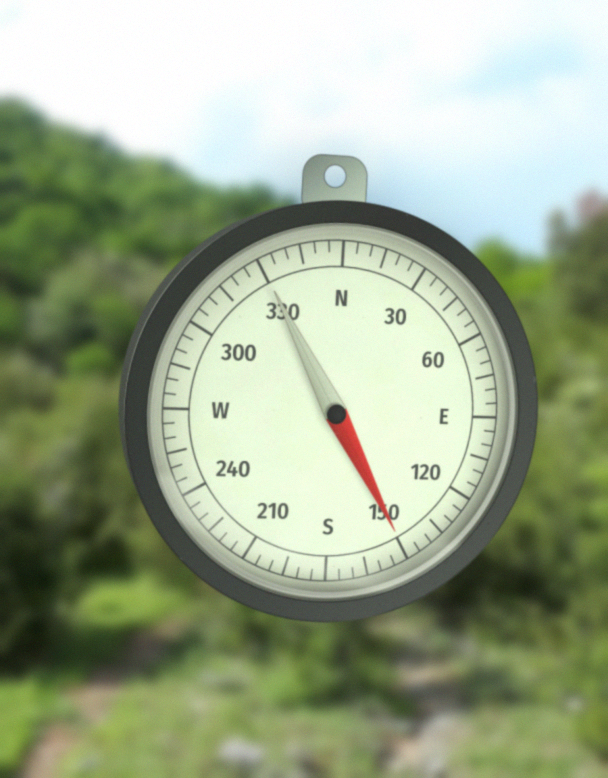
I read 150 °
